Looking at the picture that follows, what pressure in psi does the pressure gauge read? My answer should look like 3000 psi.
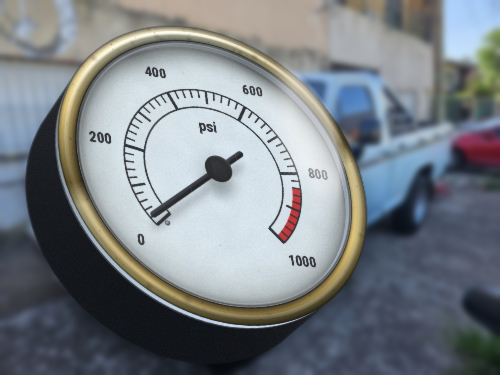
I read 20 psi
